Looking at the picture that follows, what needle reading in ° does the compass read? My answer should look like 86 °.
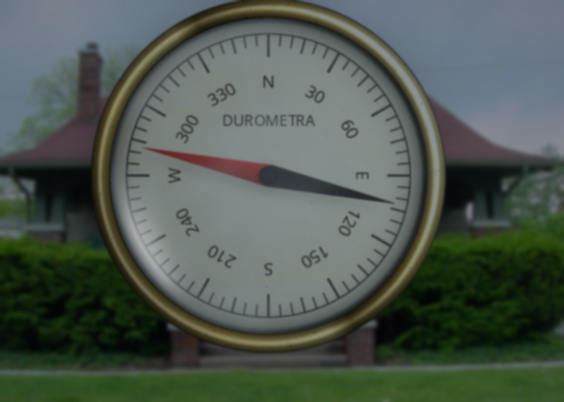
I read 282.5 °
